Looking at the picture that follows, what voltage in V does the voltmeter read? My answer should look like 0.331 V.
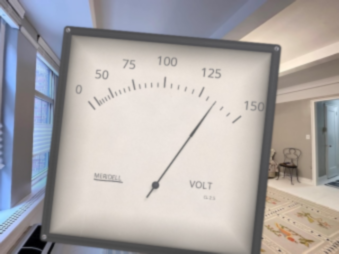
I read 135 V
